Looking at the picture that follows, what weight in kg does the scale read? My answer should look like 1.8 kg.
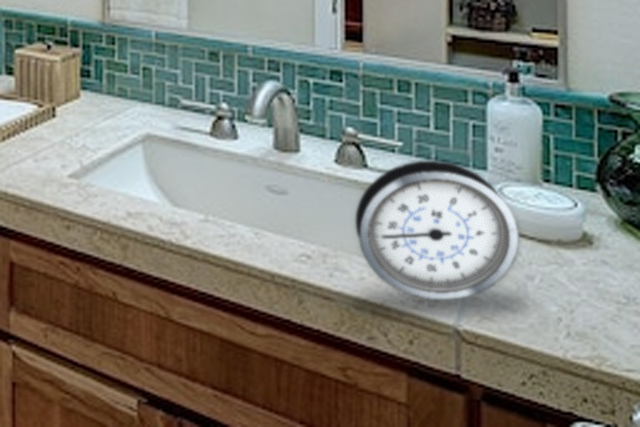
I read 15 kg
